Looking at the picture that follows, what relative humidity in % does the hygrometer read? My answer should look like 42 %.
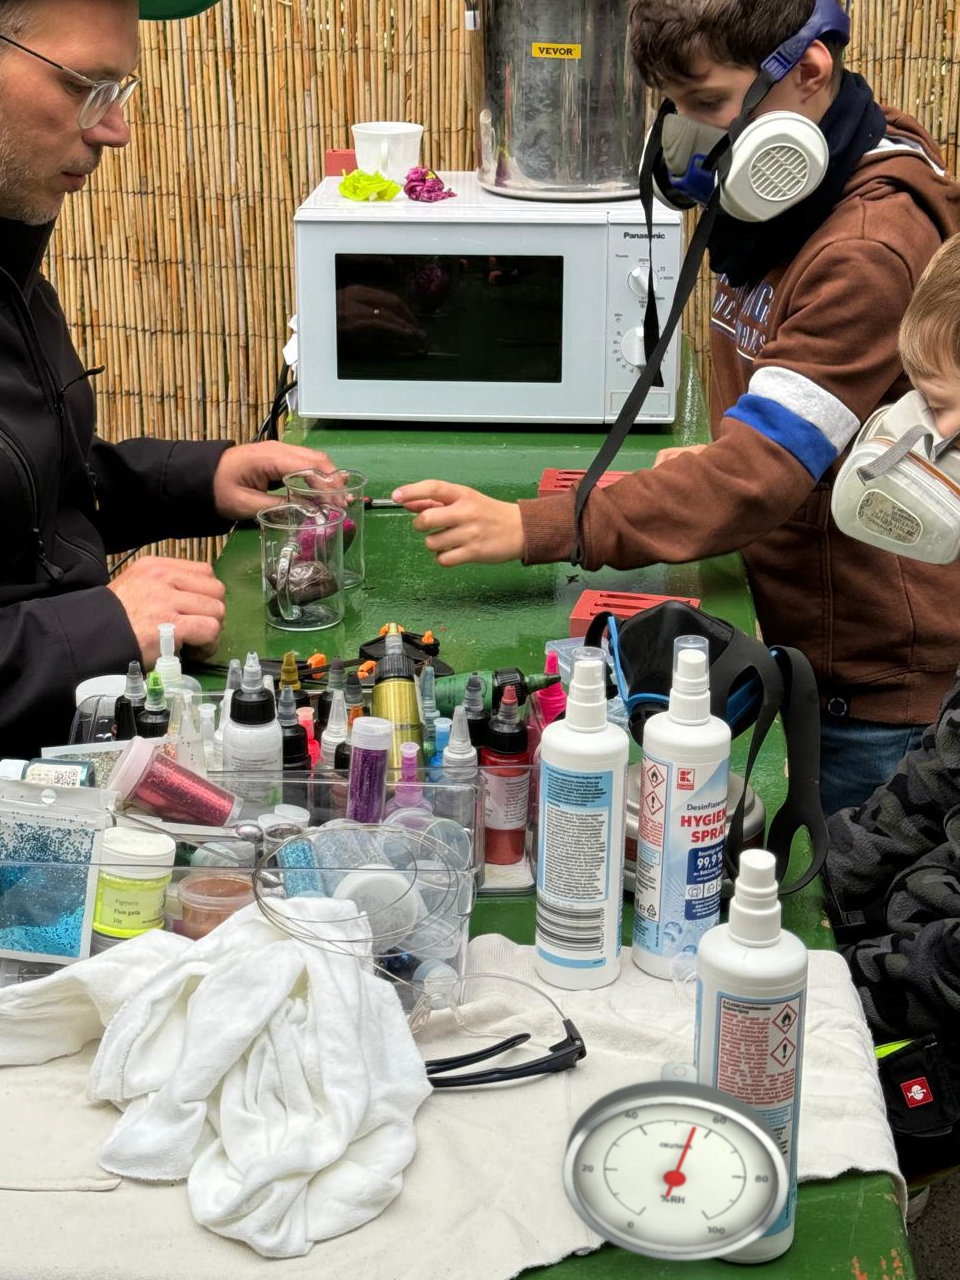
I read 55 %
